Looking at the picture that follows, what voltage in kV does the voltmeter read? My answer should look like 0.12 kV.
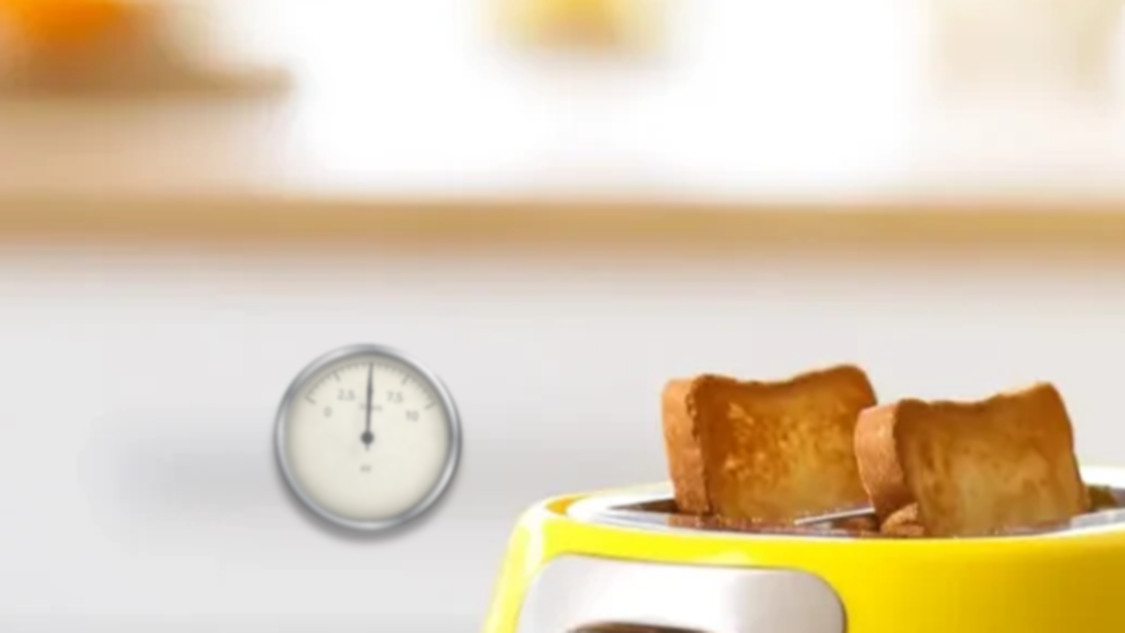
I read 5 kV
